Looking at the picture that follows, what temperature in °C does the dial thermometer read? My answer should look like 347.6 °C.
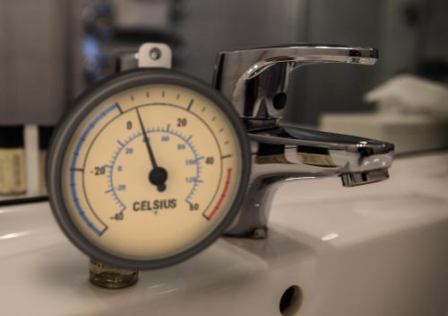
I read 4 °C
